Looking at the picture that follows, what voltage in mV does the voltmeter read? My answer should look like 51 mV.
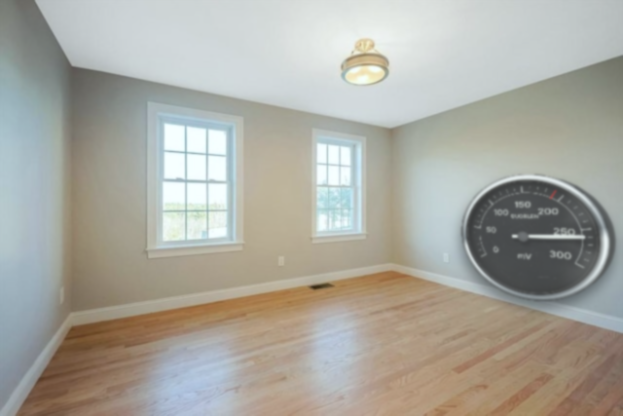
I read 260 mV
